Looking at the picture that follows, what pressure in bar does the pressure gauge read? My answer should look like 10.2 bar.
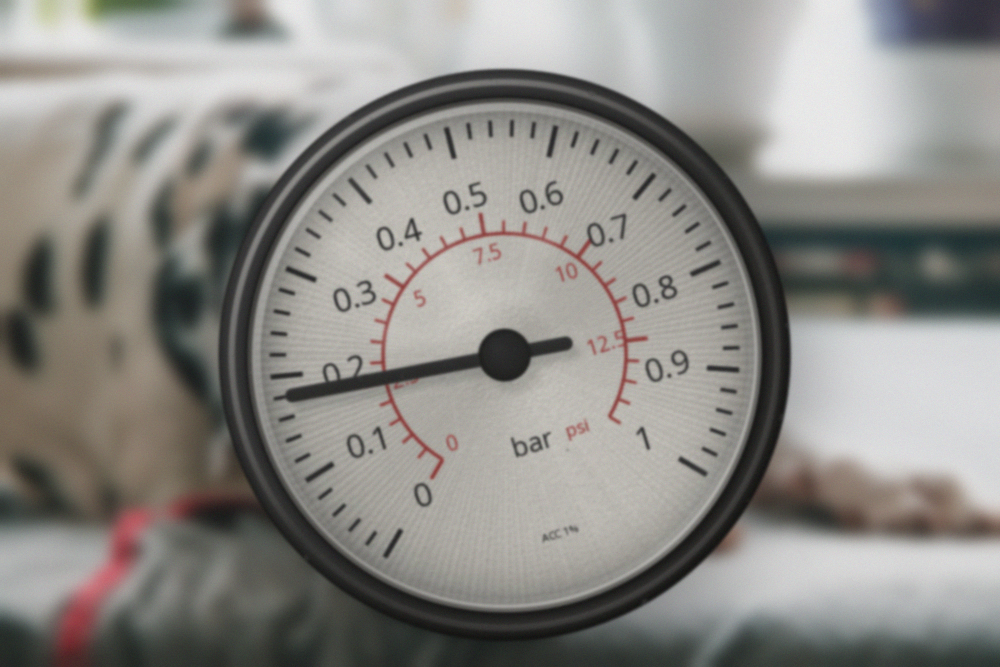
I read 0.18 bar
